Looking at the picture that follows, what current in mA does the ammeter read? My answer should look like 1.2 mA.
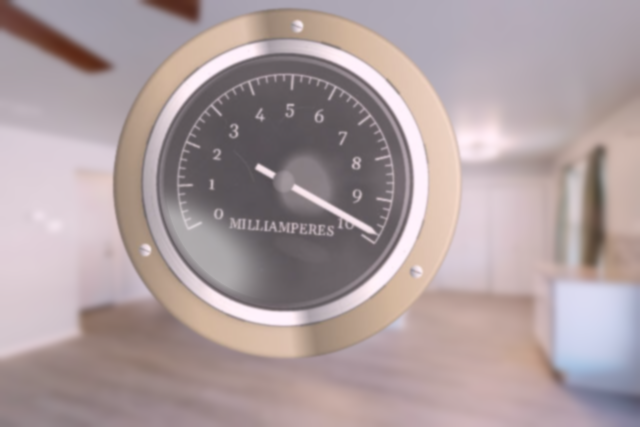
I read 9.8 mA
